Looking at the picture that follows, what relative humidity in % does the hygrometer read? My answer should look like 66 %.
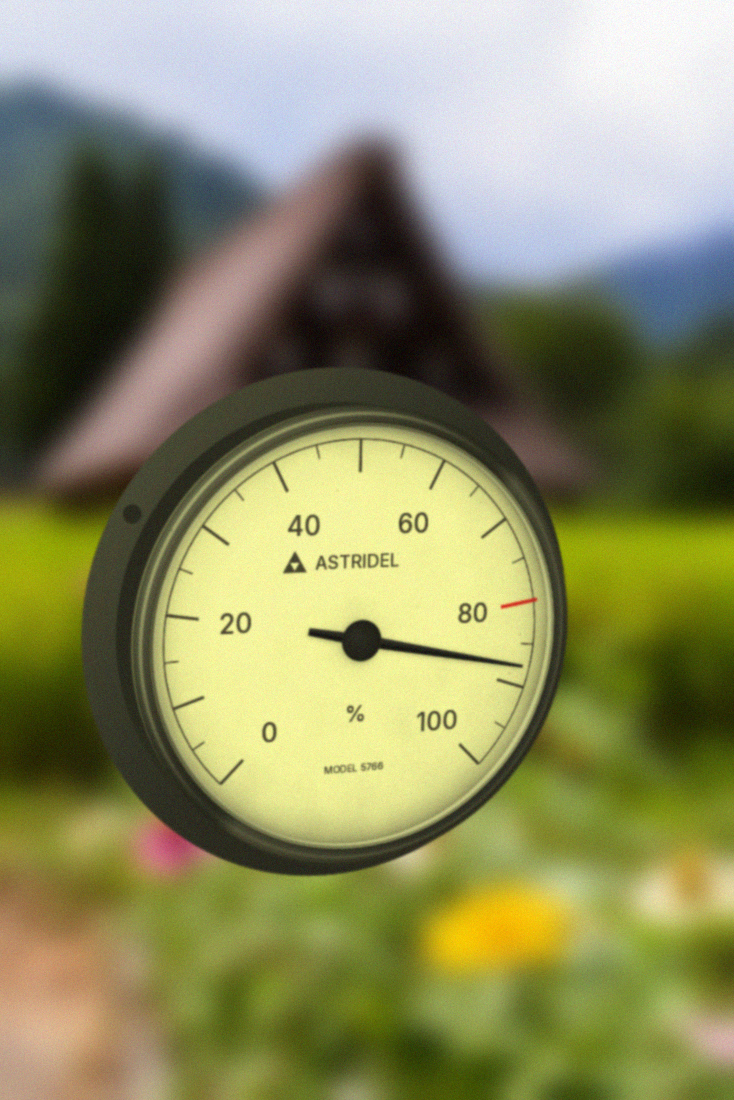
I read 87.5 %
